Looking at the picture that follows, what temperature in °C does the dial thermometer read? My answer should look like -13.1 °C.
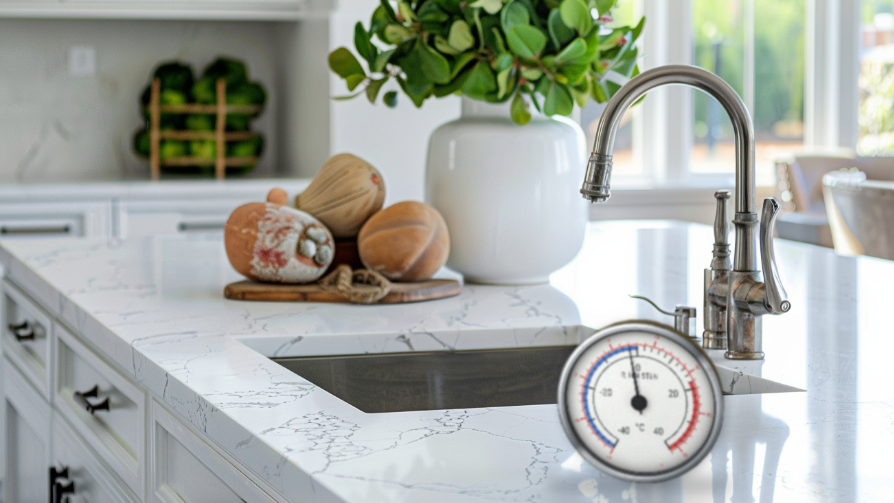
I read -2 °C
